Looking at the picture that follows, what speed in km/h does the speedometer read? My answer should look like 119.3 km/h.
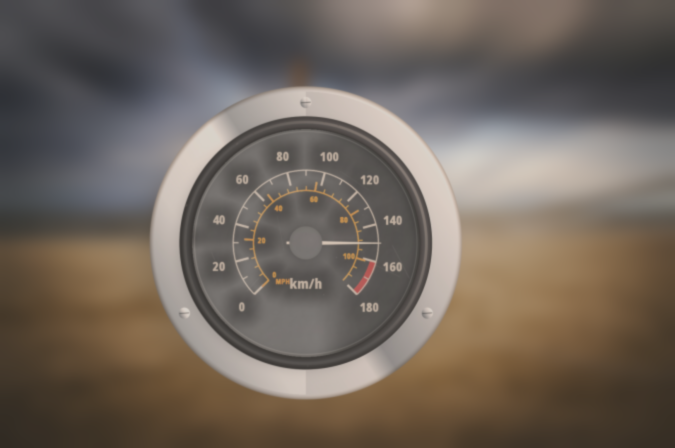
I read 150 km/h
